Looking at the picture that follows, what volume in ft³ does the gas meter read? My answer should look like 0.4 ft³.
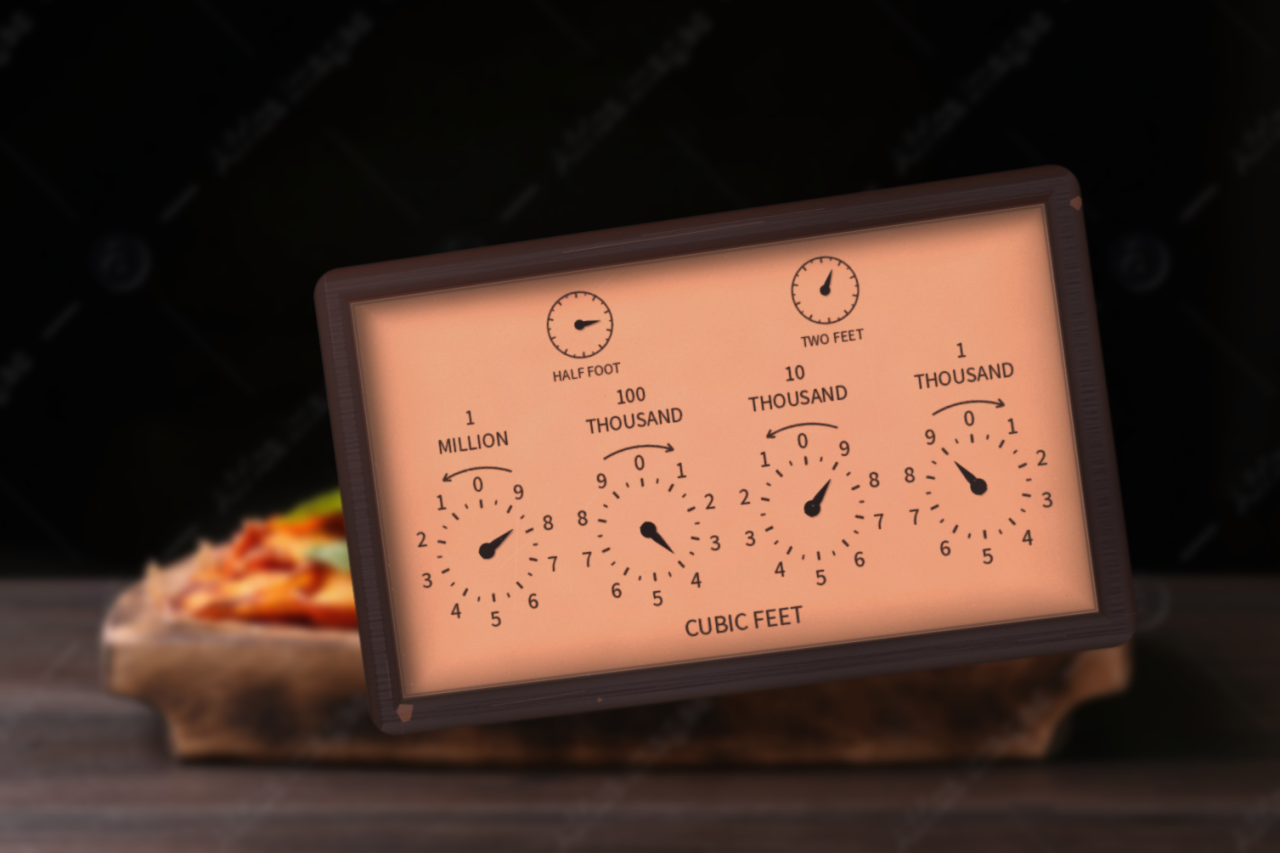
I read 838900 ft³
